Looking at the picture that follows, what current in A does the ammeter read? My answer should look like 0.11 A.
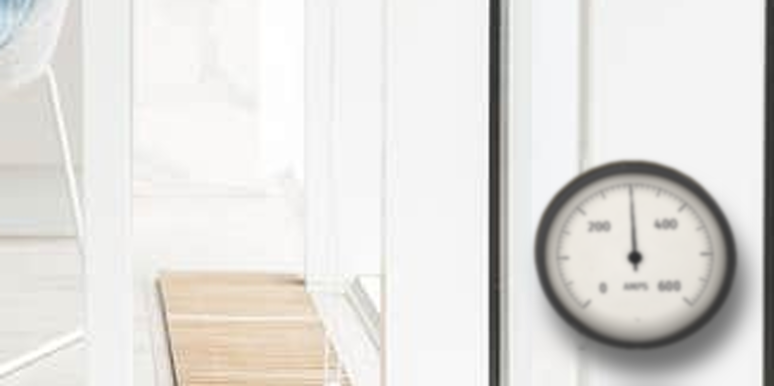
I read 300 A
